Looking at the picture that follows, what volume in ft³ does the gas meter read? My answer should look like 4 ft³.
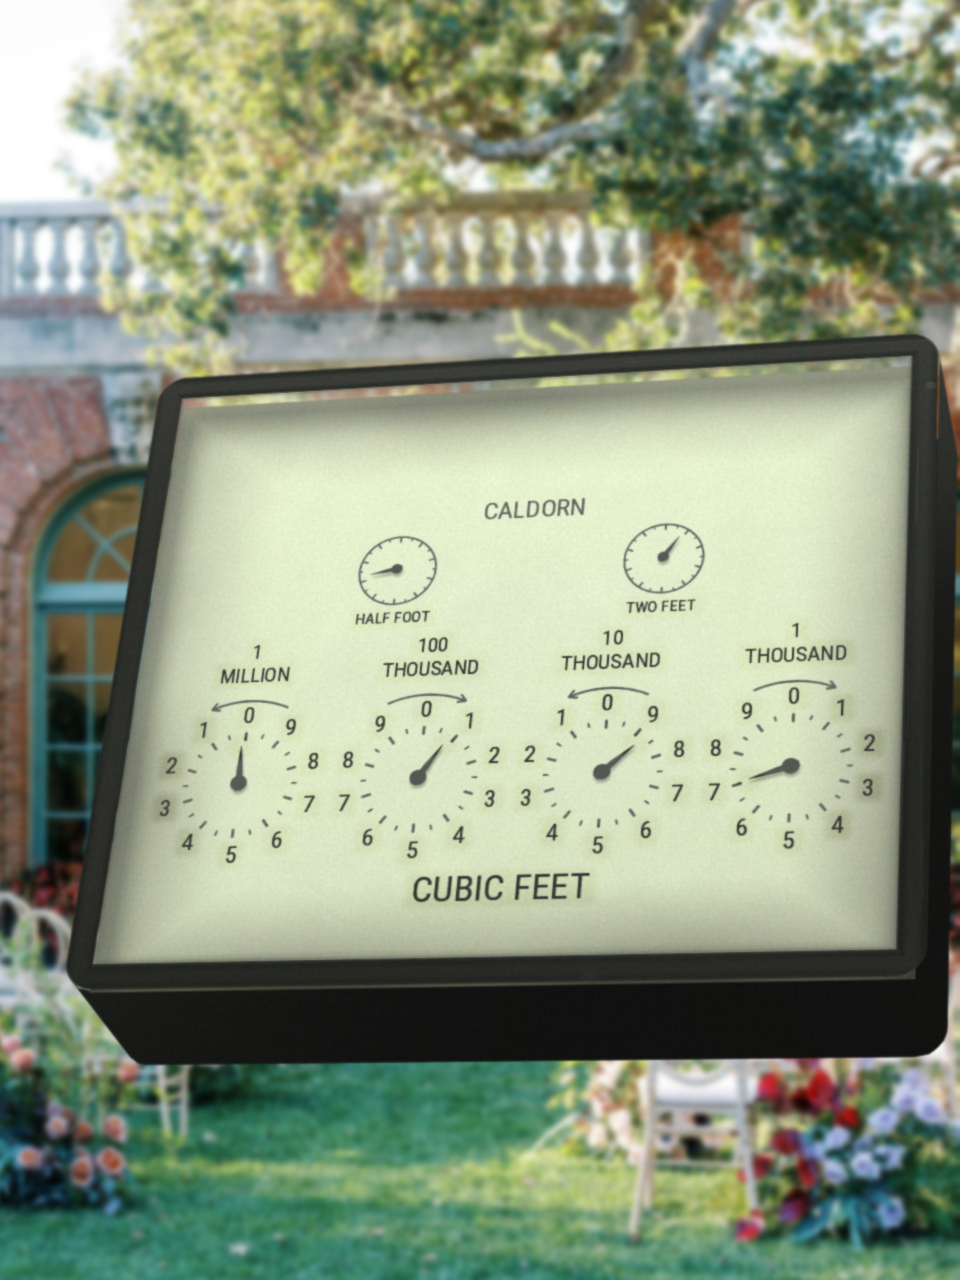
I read 8700 ft³
